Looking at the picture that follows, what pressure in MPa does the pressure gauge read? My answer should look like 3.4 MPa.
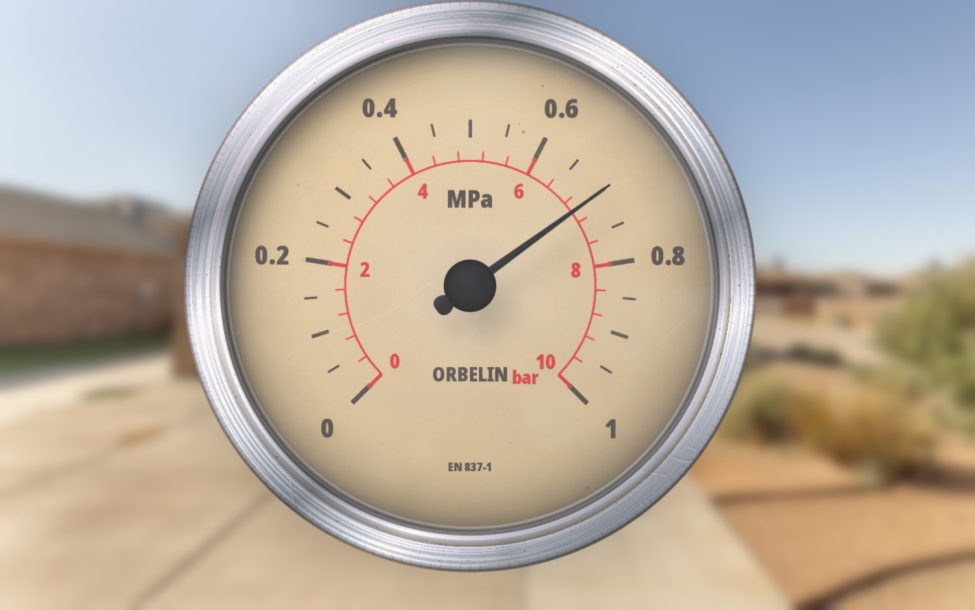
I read 0.7 MPa
